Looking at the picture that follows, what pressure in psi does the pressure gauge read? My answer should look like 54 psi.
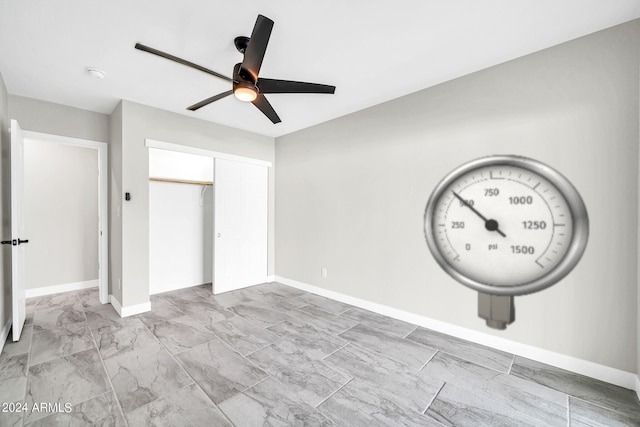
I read 500 psi
